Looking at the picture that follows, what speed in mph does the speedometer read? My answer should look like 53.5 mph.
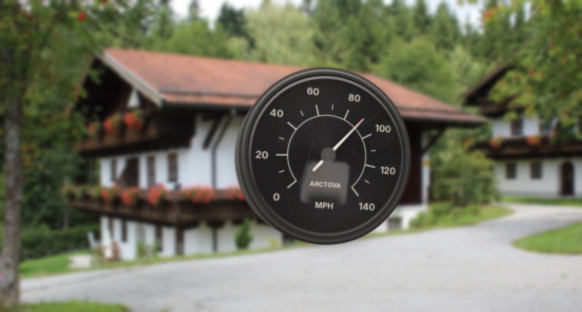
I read 90 mph
